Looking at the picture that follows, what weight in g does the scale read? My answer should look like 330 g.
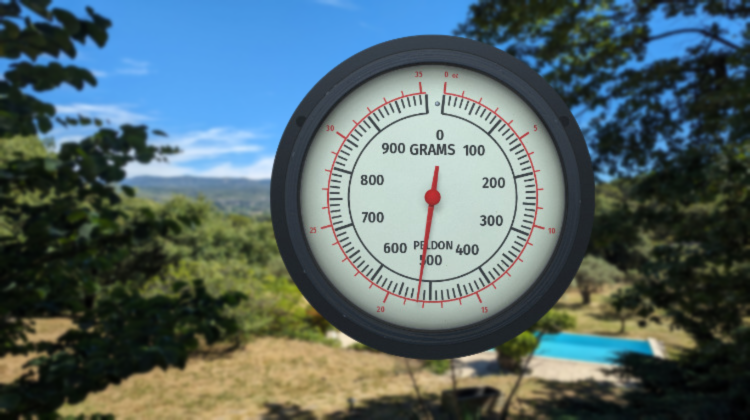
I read 520 g
